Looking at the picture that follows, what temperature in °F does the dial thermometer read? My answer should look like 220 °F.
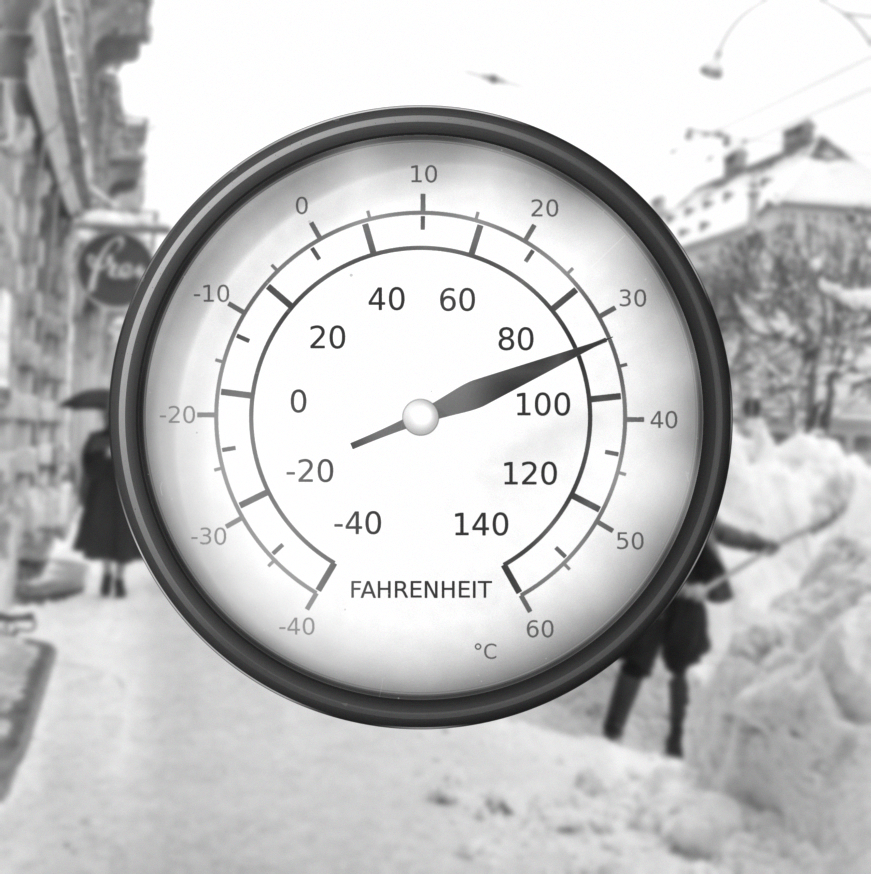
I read 90 °F
